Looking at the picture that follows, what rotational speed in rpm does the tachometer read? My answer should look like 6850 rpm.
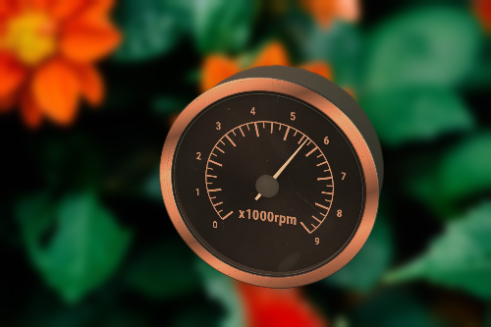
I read 5625 rpm
